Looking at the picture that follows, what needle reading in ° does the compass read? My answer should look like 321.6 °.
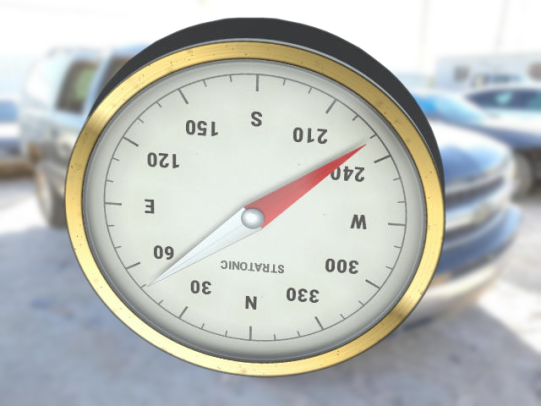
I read 230 °
